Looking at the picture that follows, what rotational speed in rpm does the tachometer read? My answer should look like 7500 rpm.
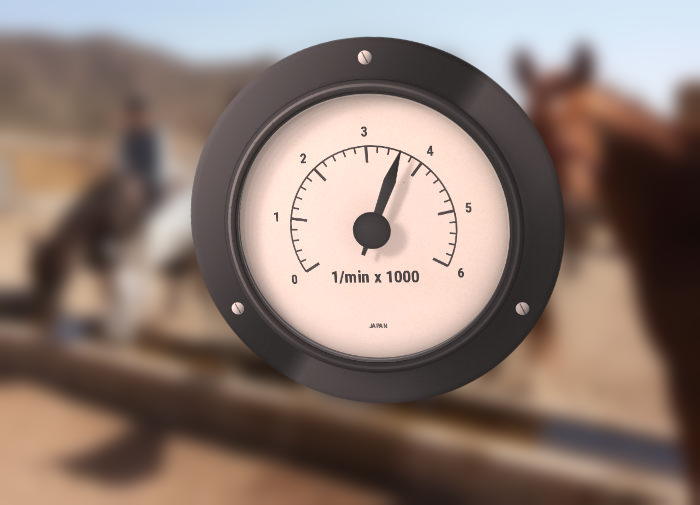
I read 3600 rpm
